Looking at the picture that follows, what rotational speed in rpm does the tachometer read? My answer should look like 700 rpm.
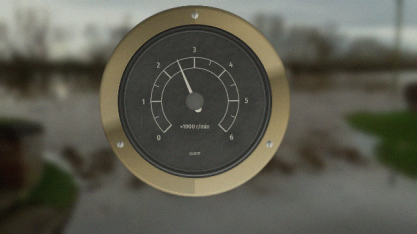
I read 2500 rpm
